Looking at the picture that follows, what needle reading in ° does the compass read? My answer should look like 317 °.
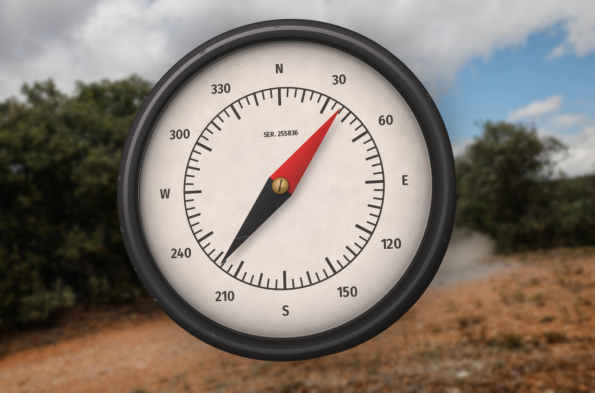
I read 40 °
